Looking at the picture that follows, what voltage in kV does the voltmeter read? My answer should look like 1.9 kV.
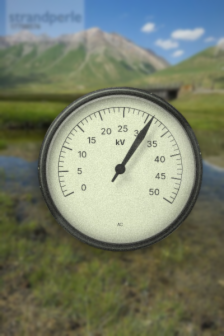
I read 31 kV
